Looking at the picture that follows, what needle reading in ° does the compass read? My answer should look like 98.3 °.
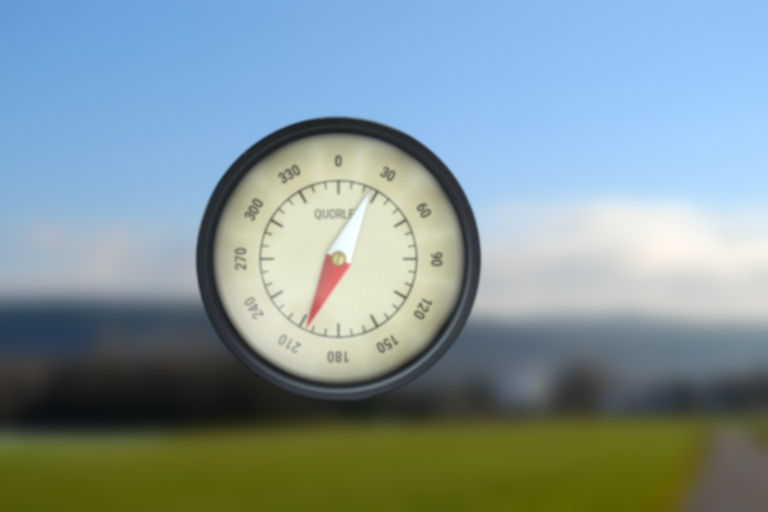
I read 205 °
